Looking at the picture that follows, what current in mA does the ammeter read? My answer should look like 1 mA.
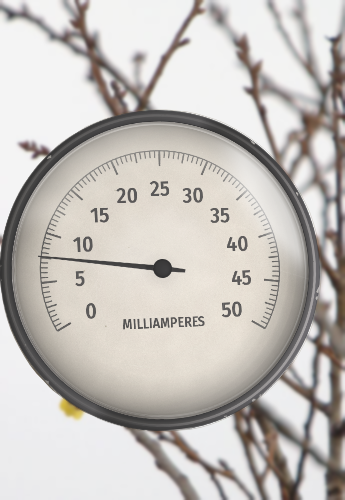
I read 7.5 mA
